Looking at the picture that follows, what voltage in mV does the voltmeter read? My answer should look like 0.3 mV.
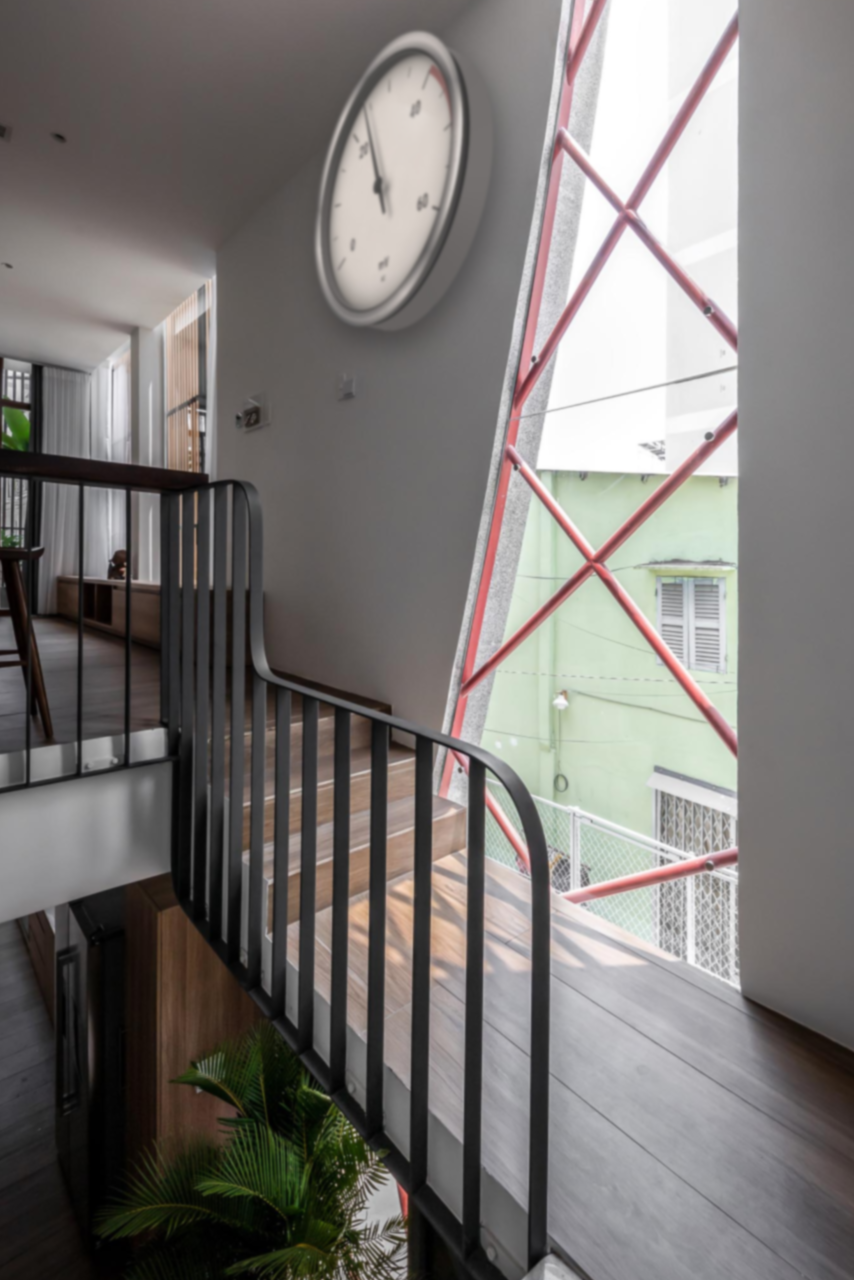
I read 25 mV
